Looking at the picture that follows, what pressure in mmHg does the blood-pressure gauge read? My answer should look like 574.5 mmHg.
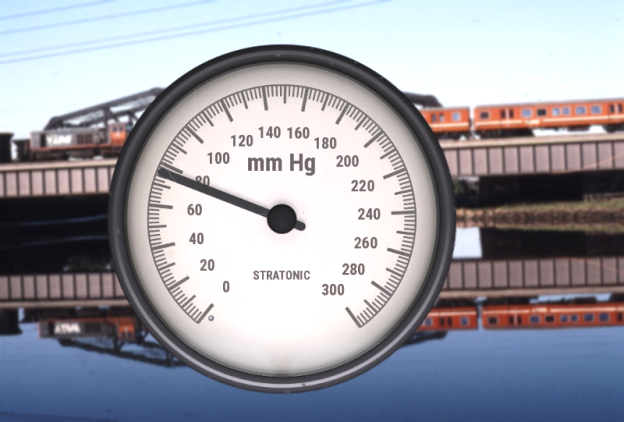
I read 76 mmHg
